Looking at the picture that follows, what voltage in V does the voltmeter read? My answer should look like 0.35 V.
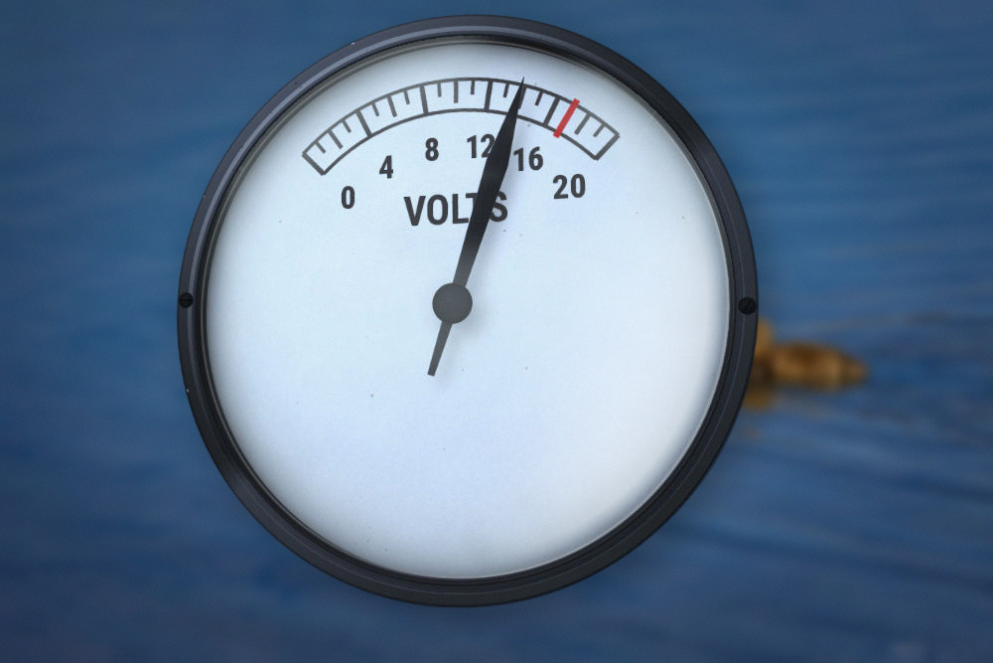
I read 14 V
